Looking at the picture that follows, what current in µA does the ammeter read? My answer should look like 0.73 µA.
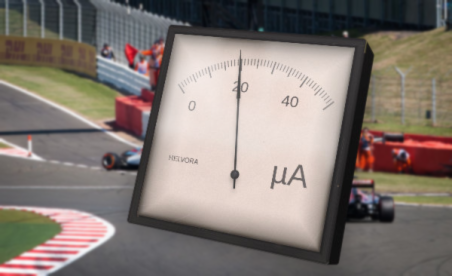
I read 20 µA
